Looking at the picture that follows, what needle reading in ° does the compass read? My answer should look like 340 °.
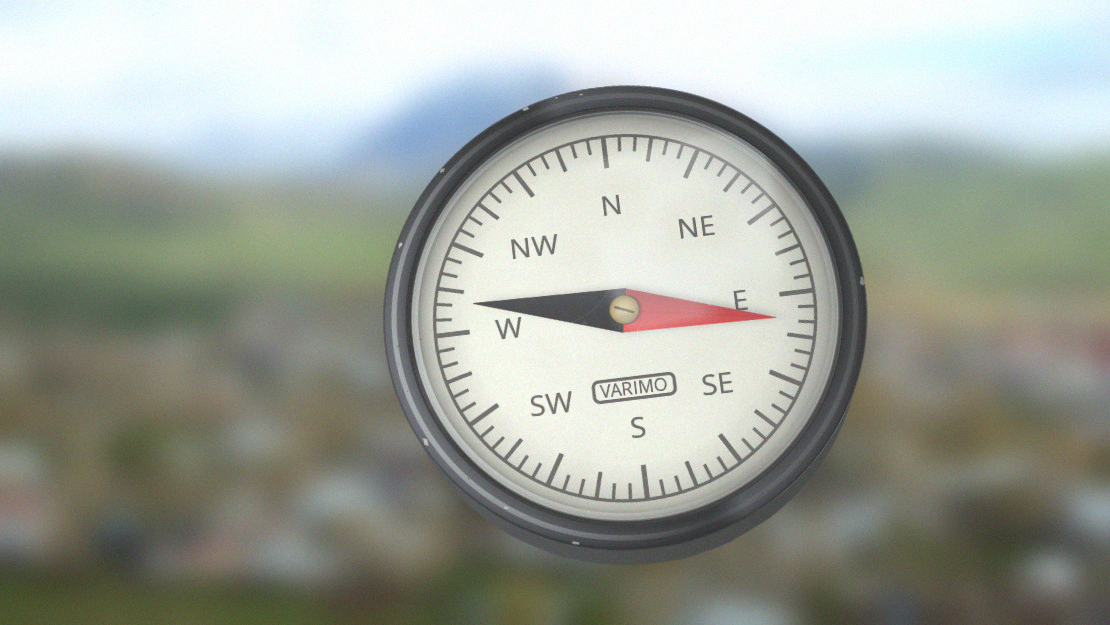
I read 100 °
